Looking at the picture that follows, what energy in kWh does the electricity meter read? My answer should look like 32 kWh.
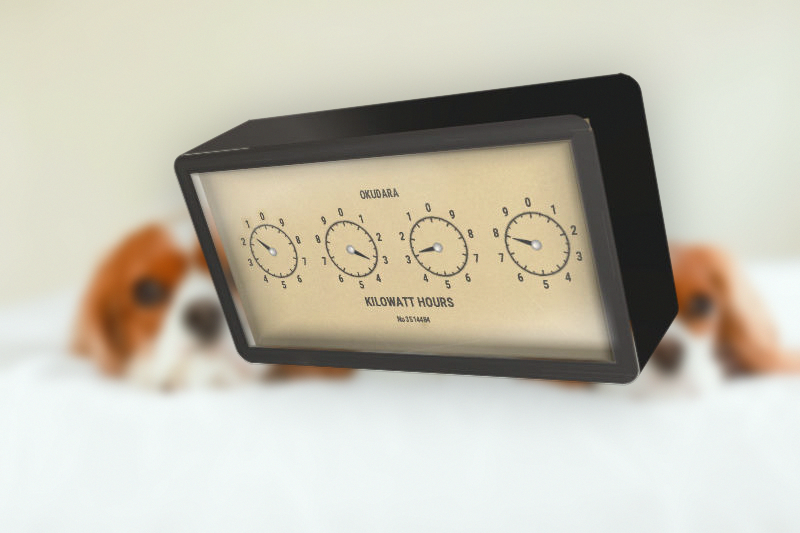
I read 1328 kWh
